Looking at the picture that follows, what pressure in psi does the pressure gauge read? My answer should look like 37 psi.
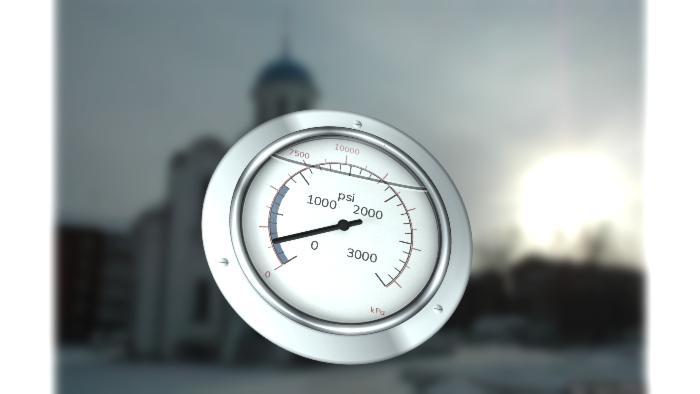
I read 200 psi
